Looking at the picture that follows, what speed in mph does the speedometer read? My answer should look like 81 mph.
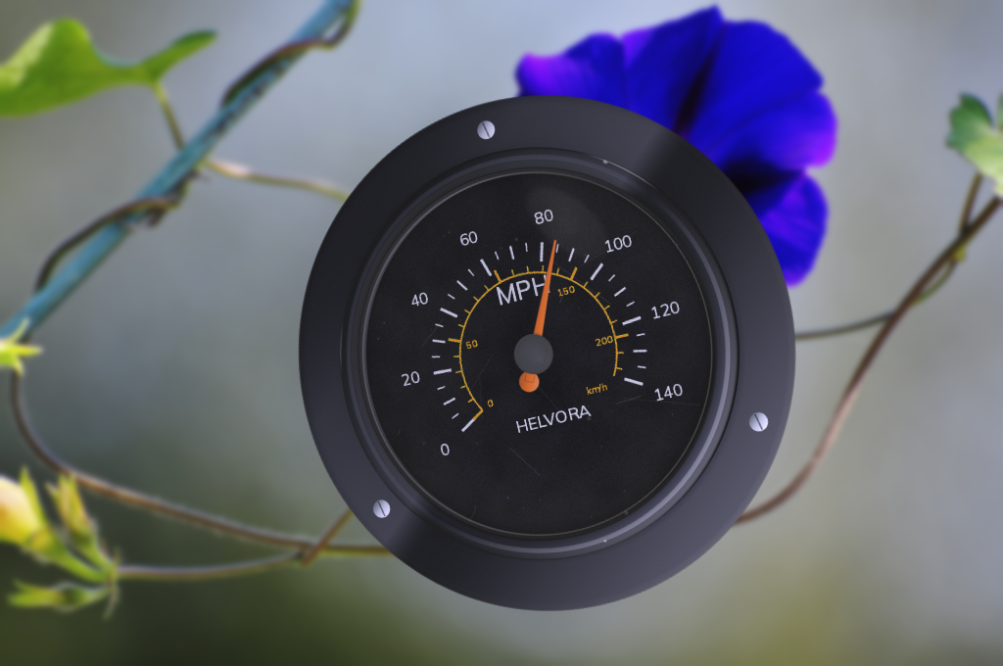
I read 85 mph
